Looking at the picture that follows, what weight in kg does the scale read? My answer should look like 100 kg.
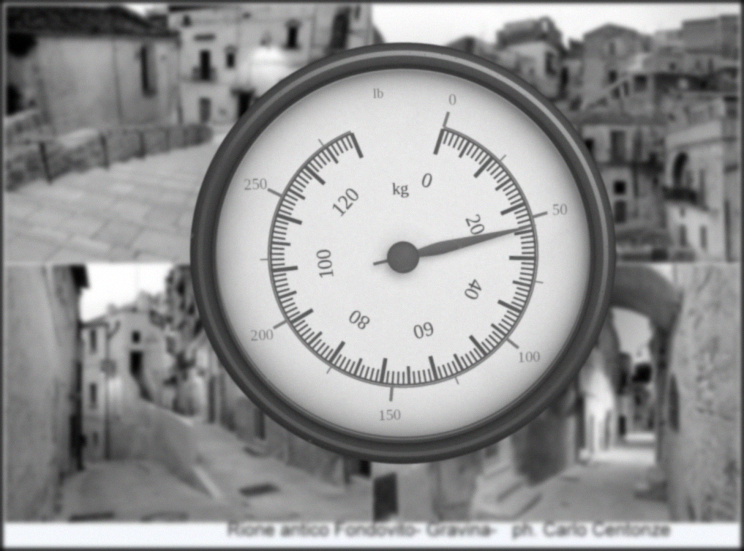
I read 24 kg
